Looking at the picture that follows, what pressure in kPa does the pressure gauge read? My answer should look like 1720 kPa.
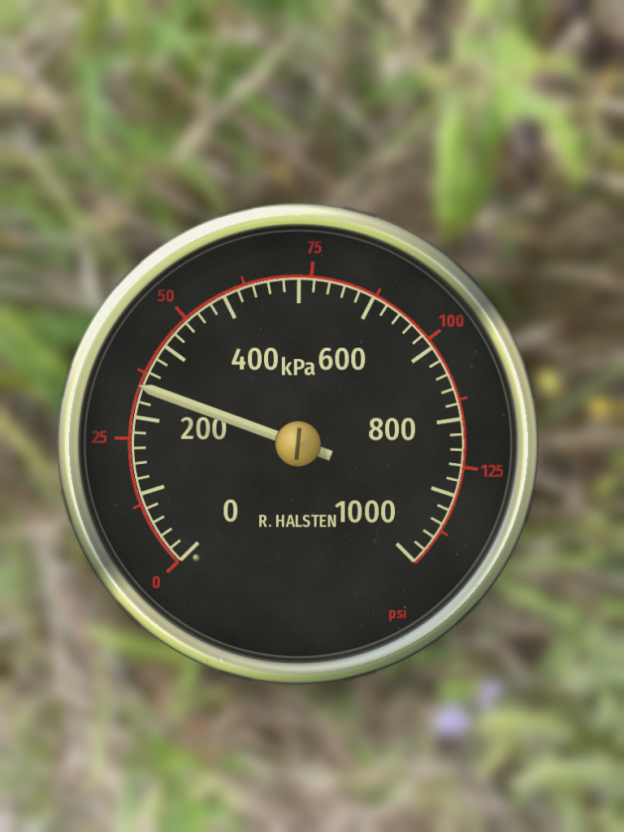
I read 240 kPa
